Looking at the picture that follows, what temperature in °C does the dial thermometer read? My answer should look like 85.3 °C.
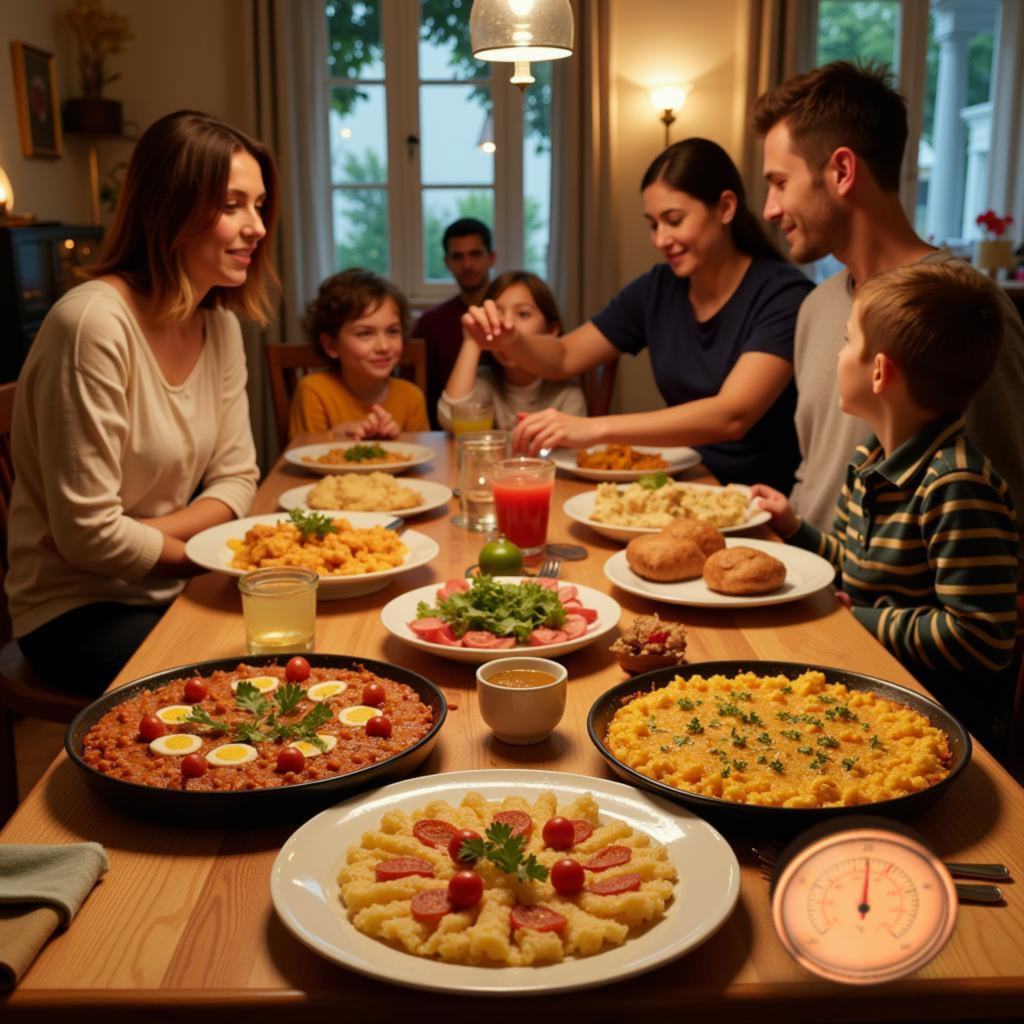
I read 20 °C
